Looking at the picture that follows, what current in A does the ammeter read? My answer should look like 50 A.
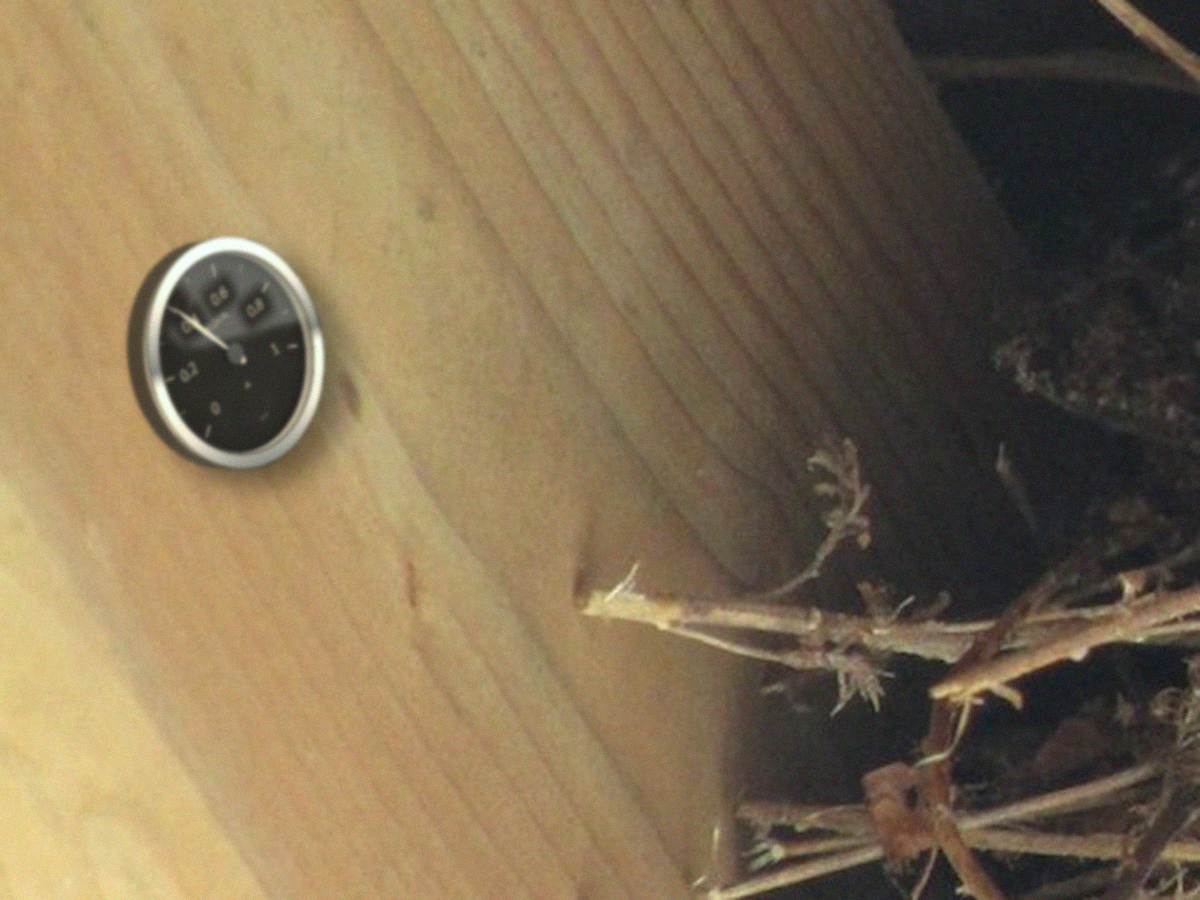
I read 0.4 A
